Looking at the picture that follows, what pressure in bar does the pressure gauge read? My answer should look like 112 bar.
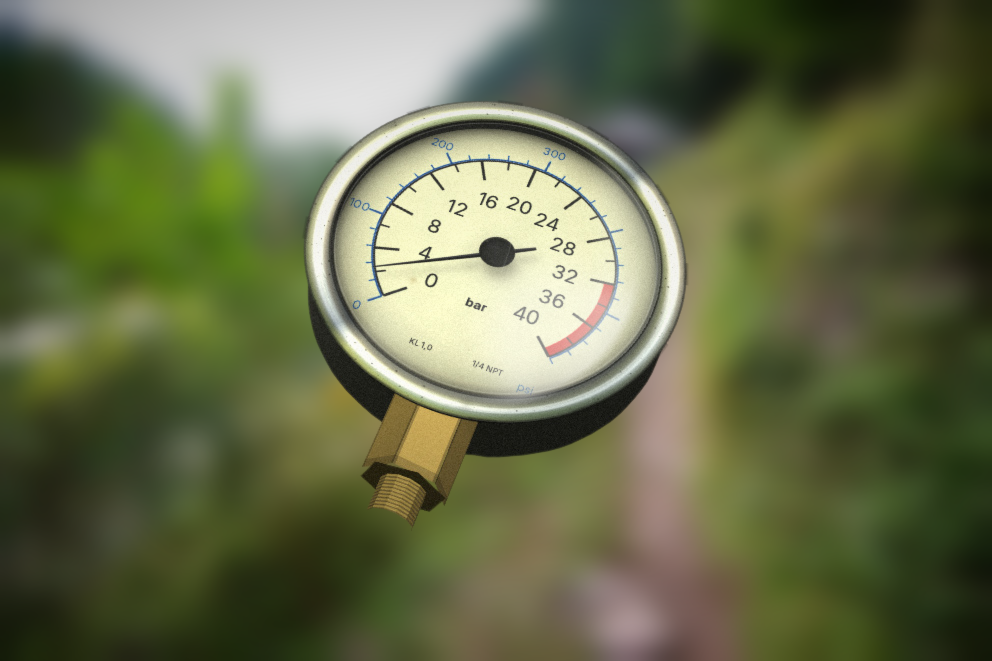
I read 2 bar
